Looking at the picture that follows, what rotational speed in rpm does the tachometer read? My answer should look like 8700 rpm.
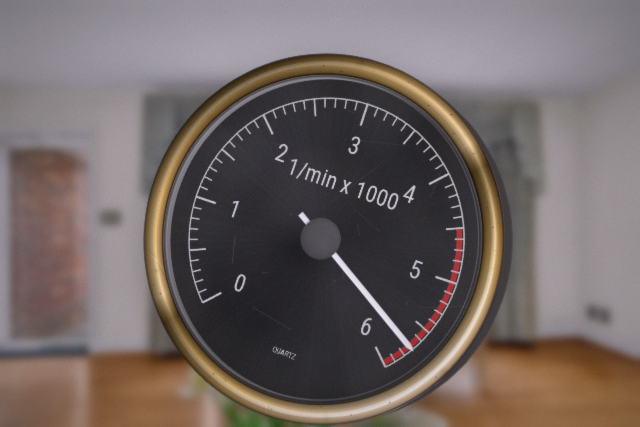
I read 5700 rpm
